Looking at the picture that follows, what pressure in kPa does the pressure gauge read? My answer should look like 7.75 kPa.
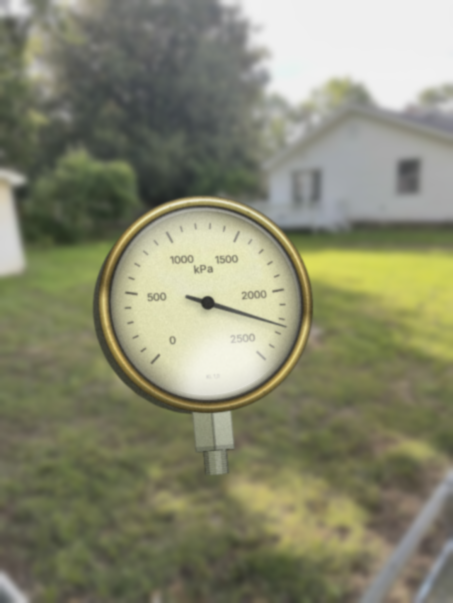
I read 2250 kPa
